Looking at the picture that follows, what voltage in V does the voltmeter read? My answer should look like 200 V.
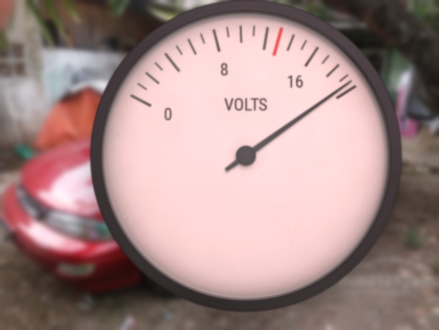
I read 19.5 V
